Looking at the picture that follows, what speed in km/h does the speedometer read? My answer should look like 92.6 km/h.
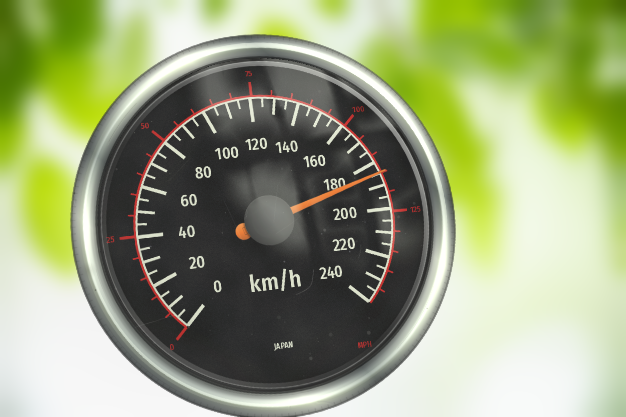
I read 185 km/h
